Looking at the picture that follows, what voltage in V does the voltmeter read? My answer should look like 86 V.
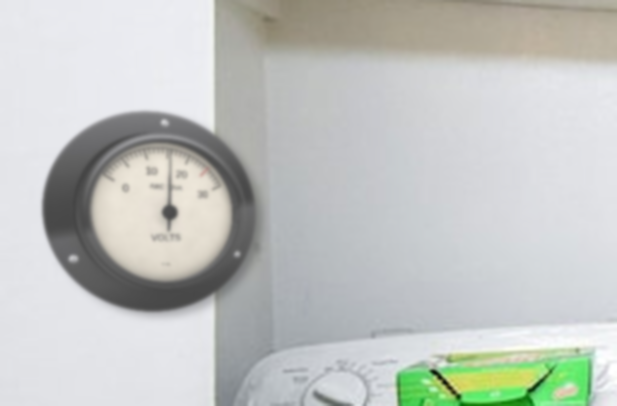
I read 15 V
